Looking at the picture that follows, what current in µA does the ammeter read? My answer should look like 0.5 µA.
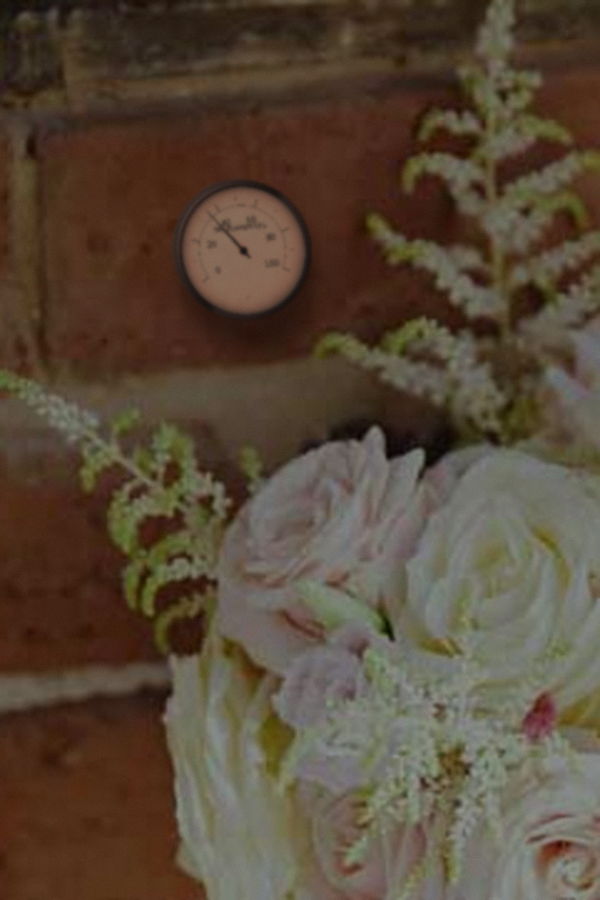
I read 35 µA
